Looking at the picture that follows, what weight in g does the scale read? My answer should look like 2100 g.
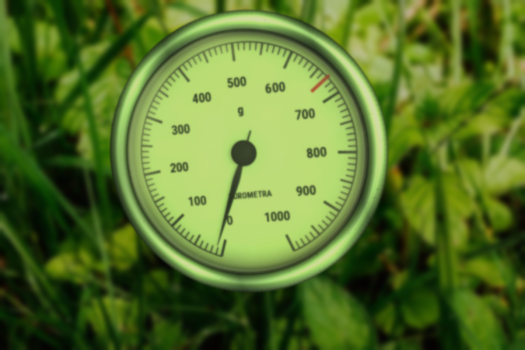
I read 10 g
